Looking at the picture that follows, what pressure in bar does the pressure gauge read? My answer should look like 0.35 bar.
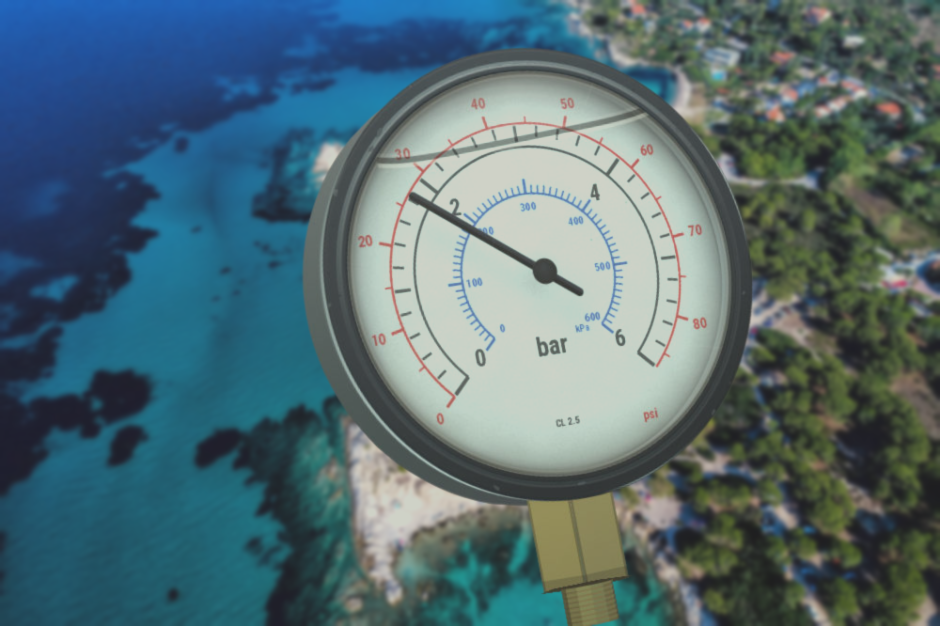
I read 1.8 bar
